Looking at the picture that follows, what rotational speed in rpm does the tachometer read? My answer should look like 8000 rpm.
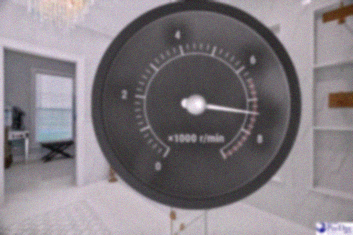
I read 7400 rpm
